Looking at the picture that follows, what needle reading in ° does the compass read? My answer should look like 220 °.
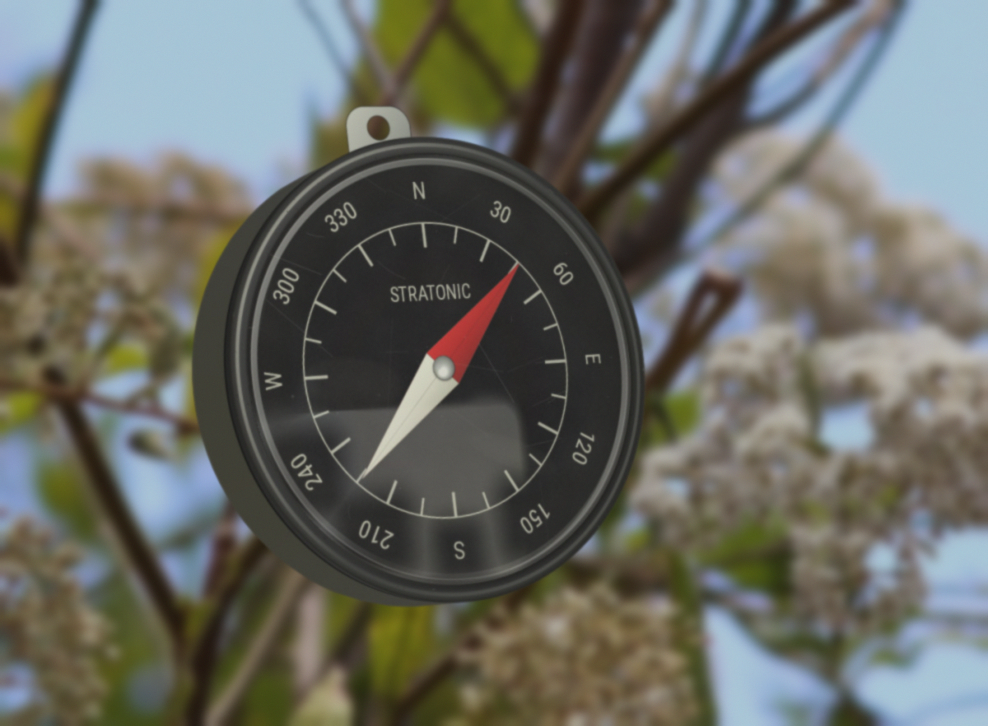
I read 45 °
